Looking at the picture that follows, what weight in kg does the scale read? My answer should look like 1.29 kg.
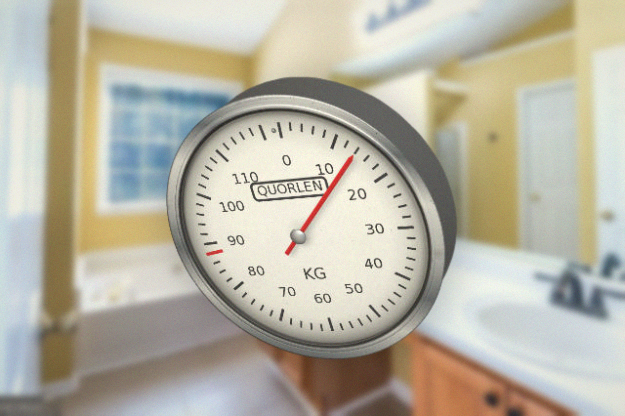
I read 14 kg
